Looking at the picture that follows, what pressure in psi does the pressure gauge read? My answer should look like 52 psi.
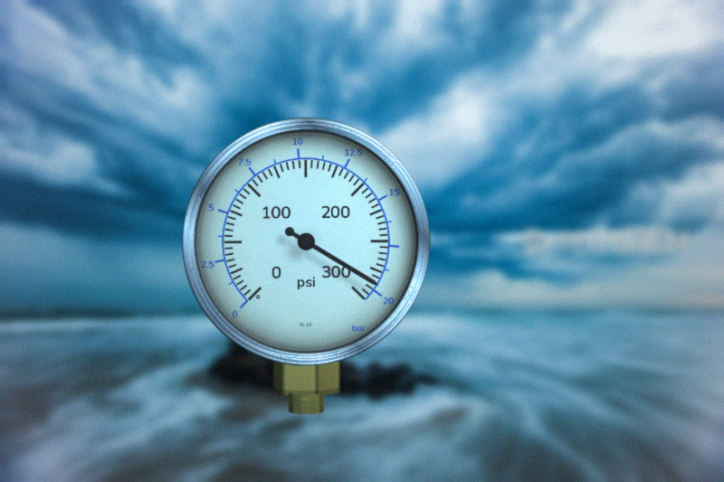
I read 285 psi
